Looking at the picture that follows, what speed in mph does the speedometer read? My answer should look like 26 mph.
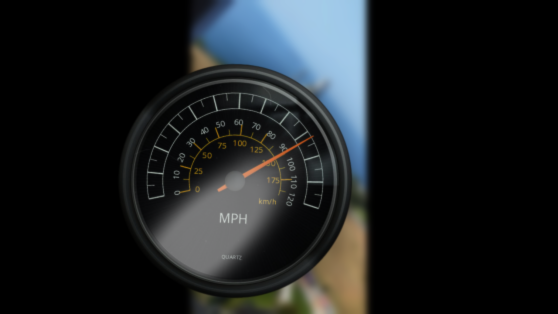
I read 92.5 mph
